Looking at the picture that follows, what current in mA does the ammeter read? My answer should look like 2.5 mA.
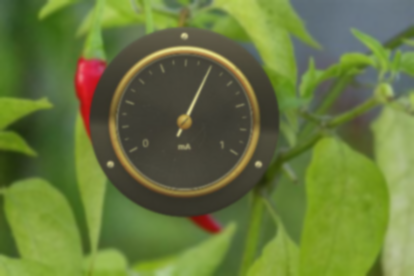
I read 0.6 mA
